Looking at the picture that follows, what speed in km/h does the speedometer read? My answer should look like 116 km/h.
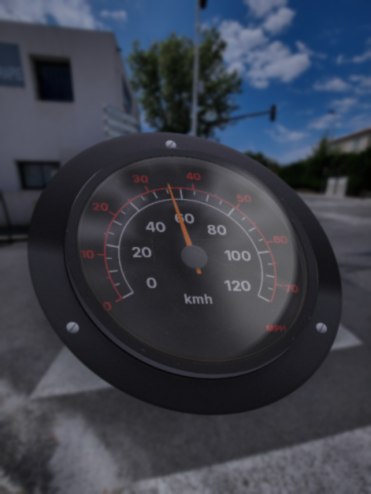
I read 55 km/h
